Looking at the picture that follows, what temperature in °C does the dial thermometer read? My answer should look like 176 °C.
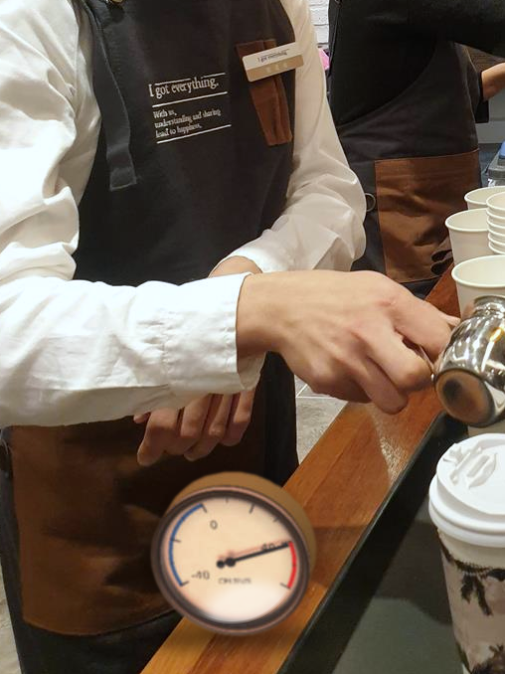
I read 40 °C
